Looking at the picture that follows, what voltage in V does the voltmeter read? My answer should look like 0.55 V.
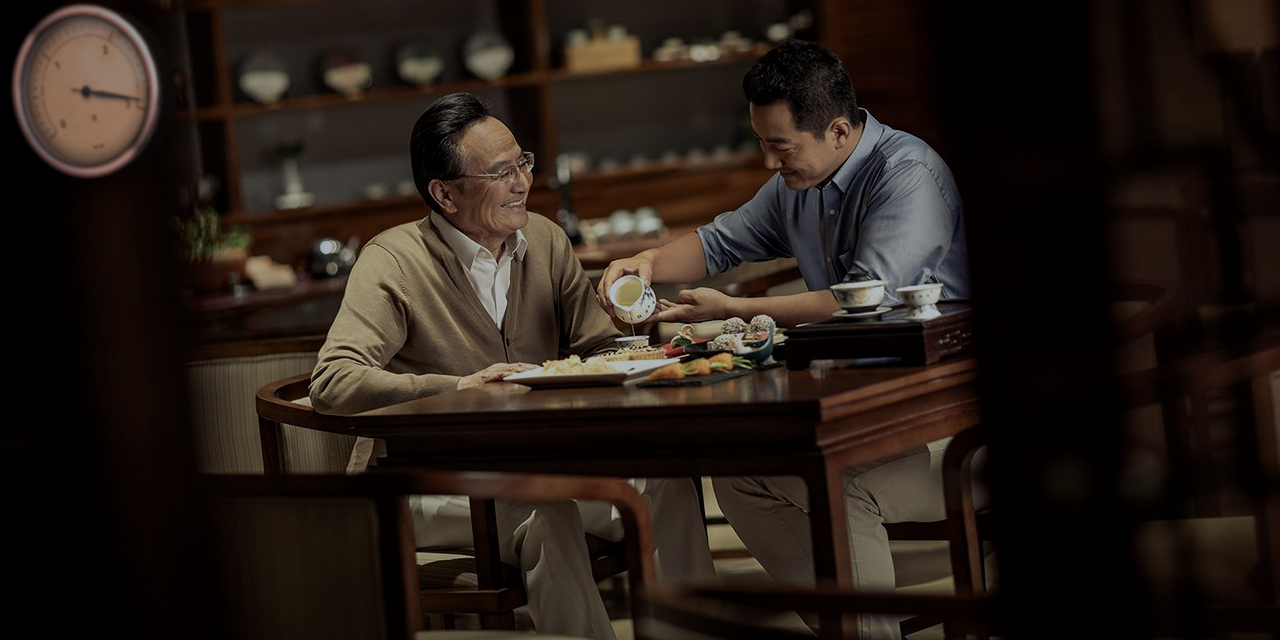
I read 2.9 V
